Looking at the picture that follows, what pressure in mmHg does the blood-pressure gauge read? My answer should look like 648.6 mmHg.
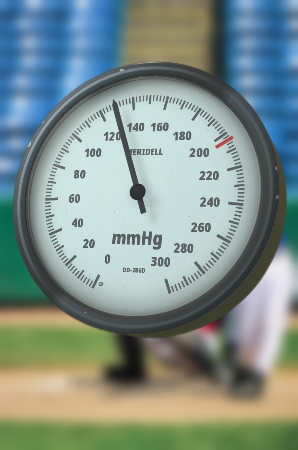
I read 130 mmHg
